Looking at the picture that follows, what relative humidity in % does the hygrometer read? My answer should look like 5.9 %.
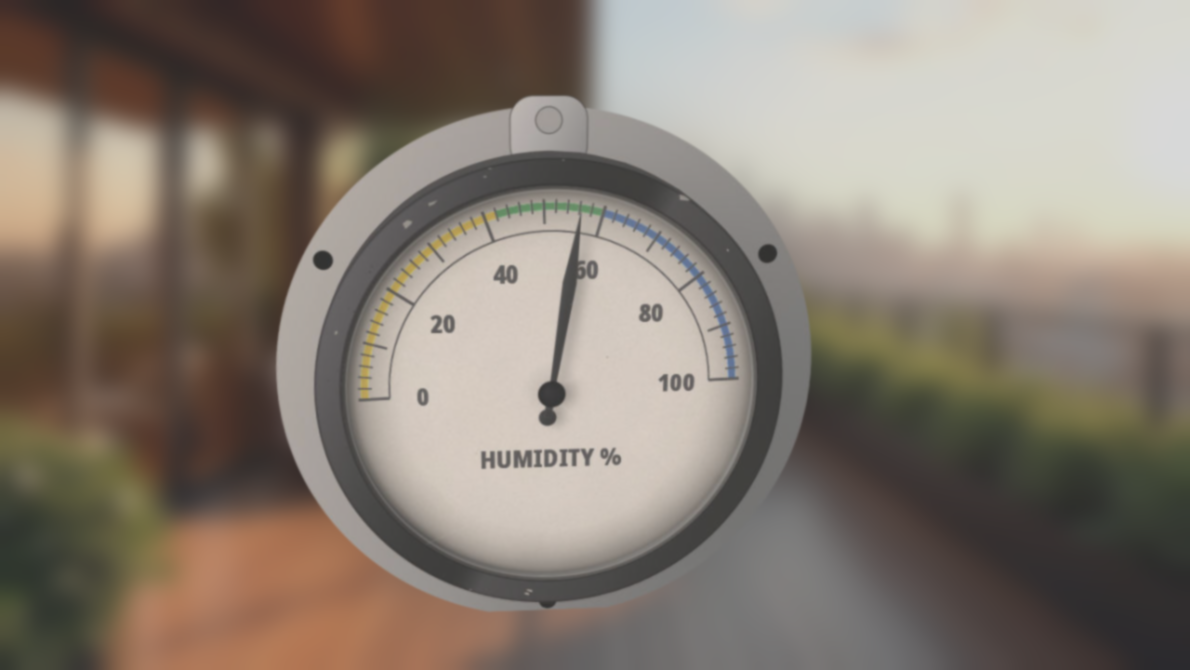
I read 56 %
